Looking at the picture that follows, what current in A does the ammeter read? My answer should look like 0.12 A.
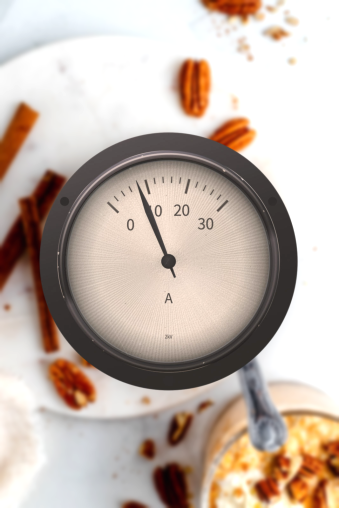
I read 8 A
